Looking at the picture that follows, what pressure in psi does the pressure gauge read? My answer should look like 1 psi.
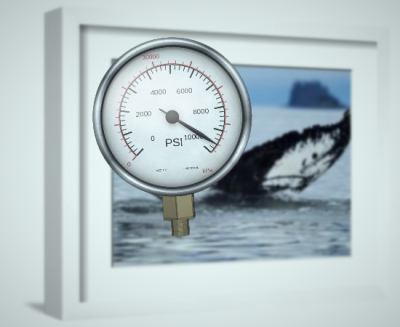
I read 9600 psi
